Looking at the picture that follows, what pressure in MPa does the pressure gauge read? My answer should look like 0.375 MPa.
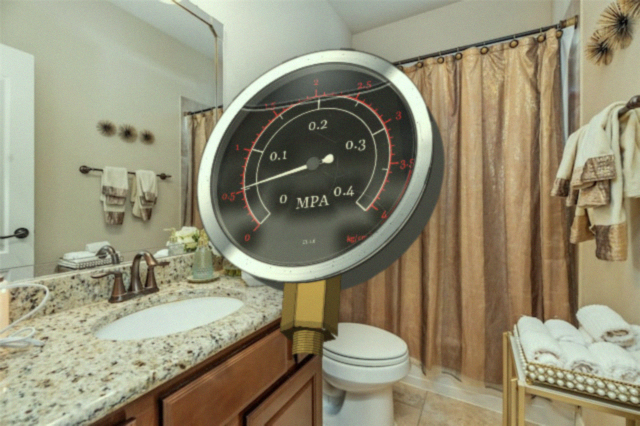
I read 0.05 MPa
